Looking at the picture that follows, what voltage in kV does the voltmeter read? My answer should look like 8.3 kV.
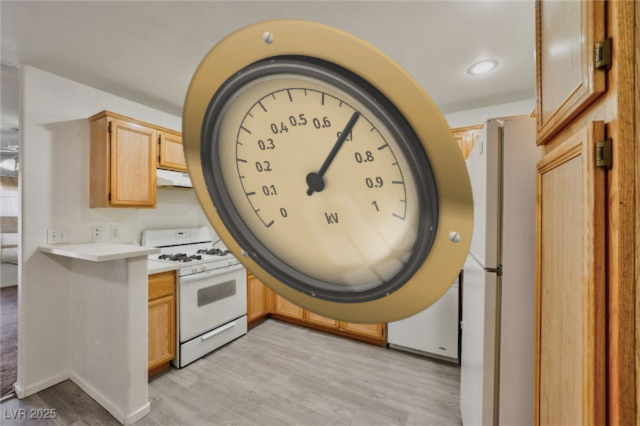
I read 0.7 kV
